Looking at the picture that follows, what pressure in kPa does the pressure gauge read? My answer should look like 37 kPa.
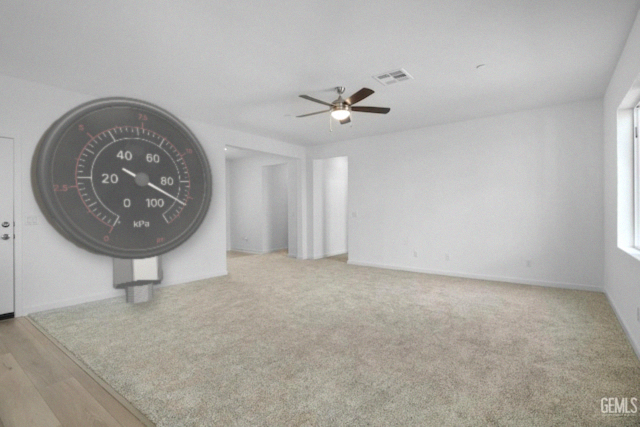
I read 90 kPa
